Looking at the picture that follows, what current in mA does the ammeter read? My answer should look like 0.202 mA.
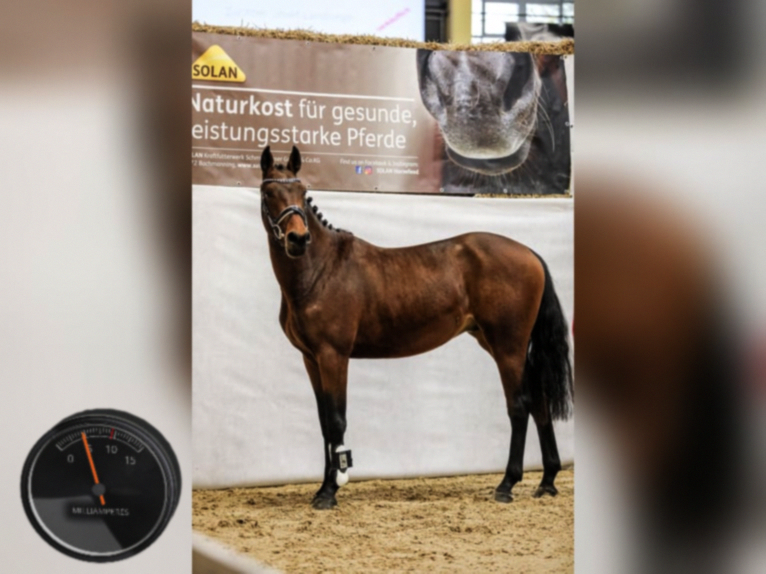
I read 5 mA
